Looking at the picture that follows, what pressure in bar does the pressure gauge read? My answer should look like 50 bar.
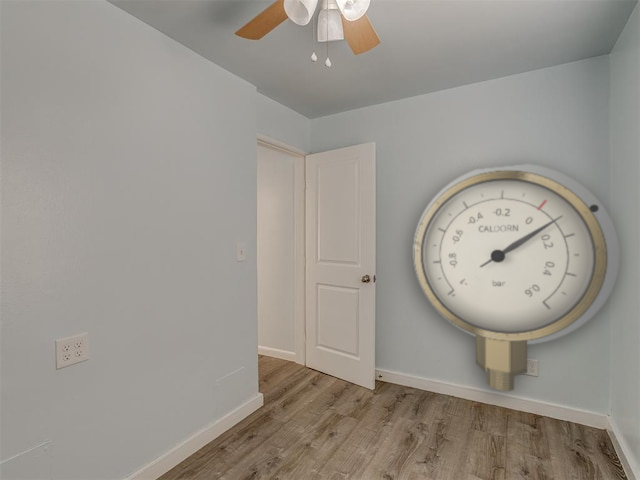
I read 0.1 bar
